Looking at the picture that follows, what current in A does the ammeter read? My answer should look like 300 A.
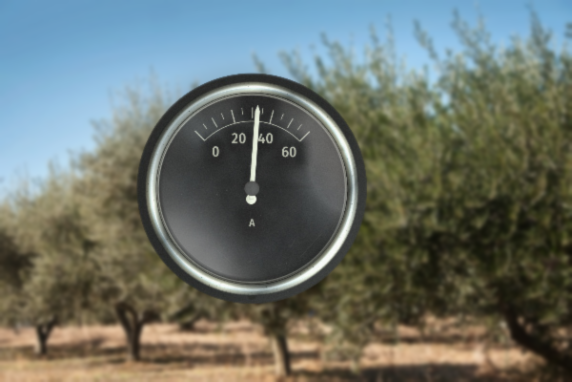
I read 32.5 A
